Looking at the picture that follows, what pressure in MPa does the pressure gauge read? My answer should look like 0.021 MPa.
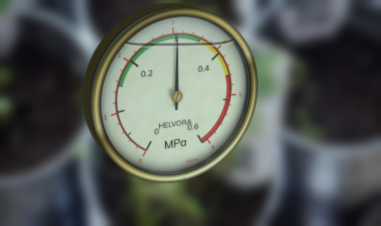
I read 0.3 MPa
